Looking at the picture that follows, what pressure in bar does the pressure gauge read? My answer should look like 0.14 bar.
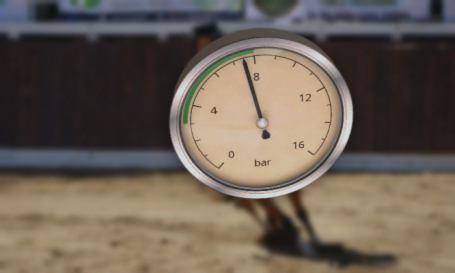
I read 7.5 bar
